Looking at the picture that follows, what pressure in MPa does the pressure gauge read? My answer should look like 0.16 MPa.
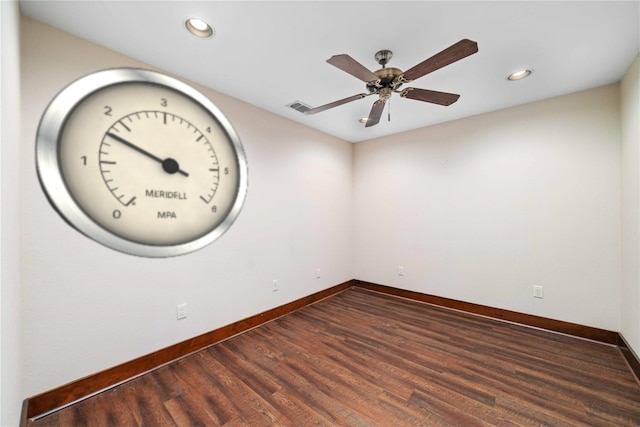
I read 1.6 MPa
